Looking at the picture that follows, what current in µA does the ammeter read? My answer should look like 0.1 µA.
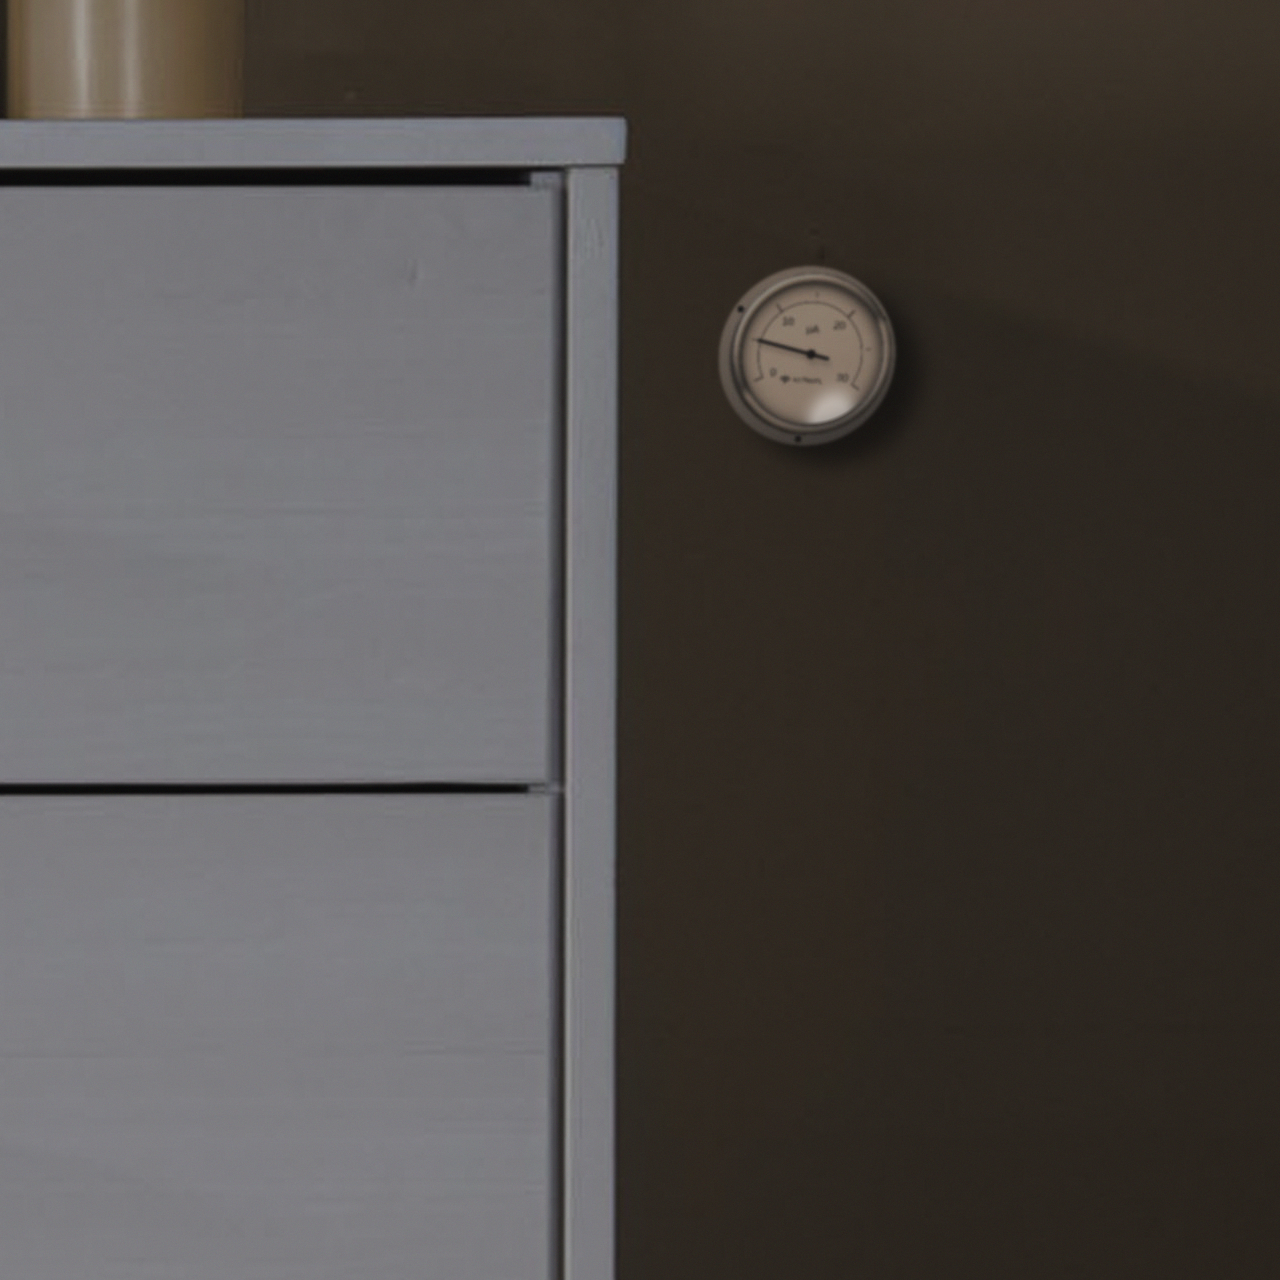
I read 5 µA
